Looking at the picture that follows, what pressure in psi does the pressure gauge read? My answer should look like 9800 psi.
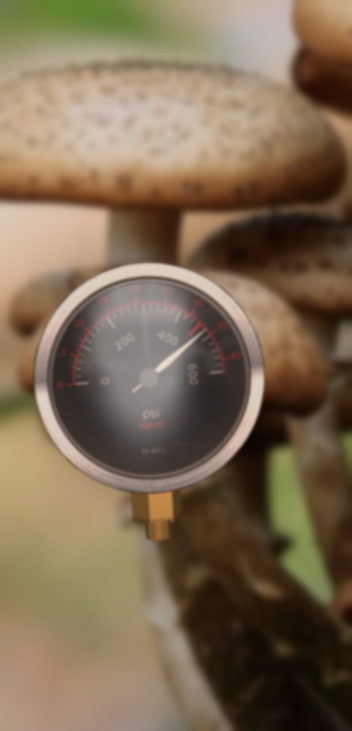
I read 480 psi
